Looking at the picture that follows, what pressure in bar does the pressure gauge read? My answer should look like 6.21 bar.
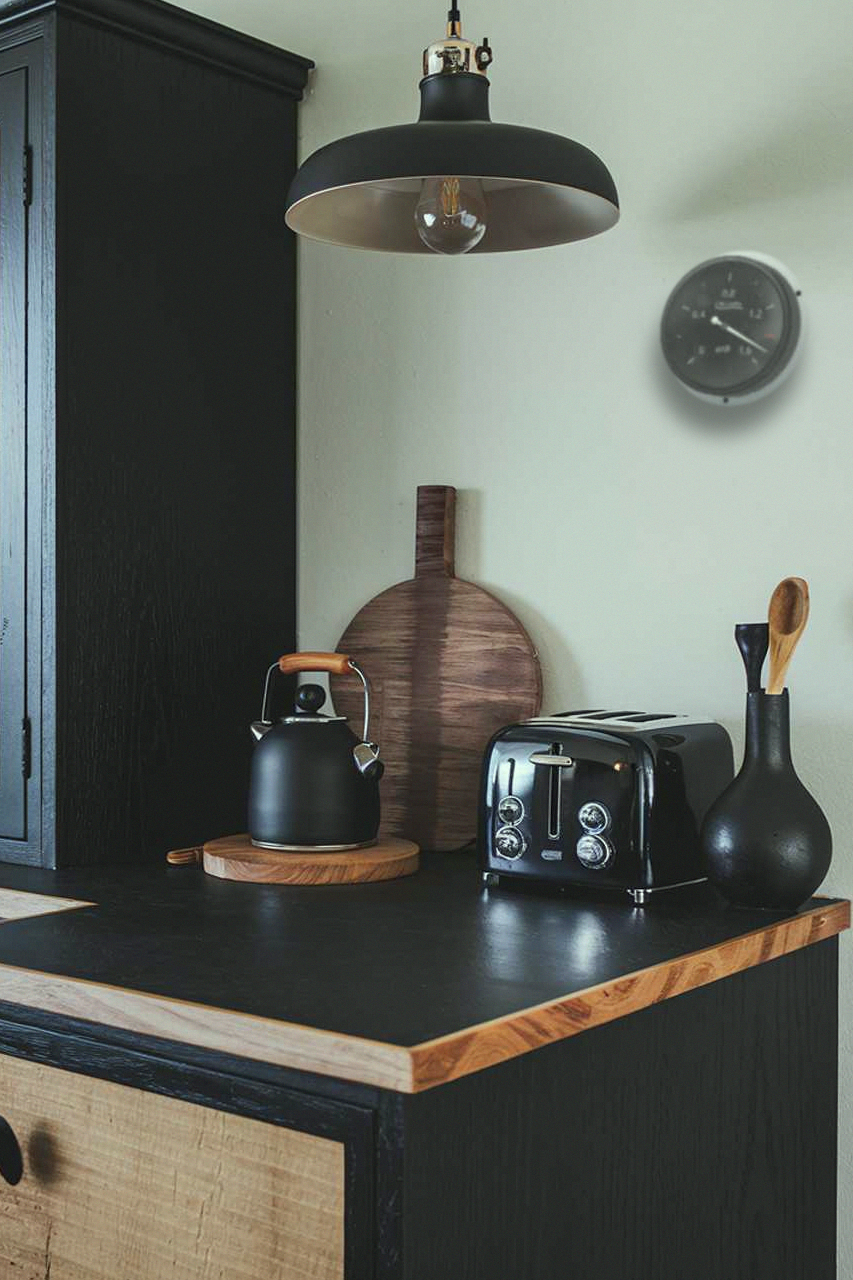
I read 1.5 bar
